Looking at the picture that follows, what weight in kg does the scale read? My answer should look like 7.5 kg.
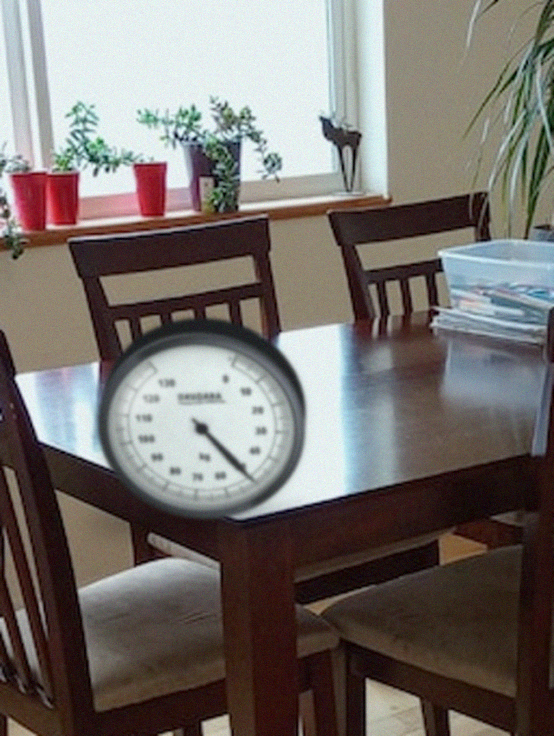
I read 50 kg
